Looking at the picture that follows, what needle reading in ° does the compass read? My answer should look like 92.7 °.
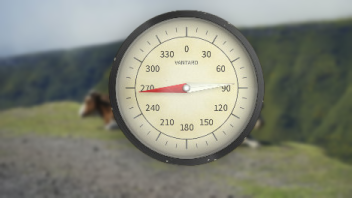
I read 265 °
